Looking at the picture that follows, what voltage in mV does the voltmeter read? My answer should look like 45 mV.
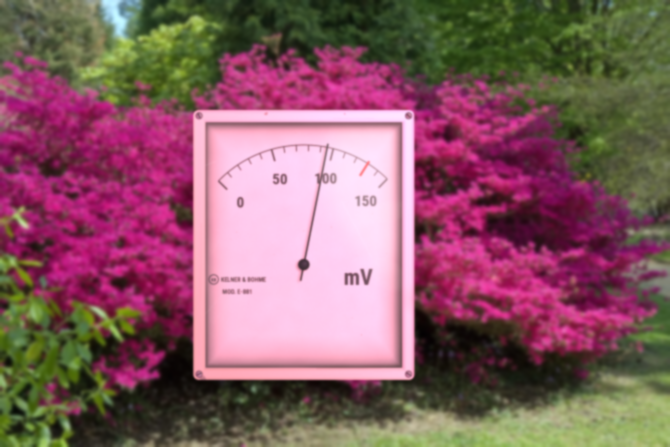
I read 95 mV
